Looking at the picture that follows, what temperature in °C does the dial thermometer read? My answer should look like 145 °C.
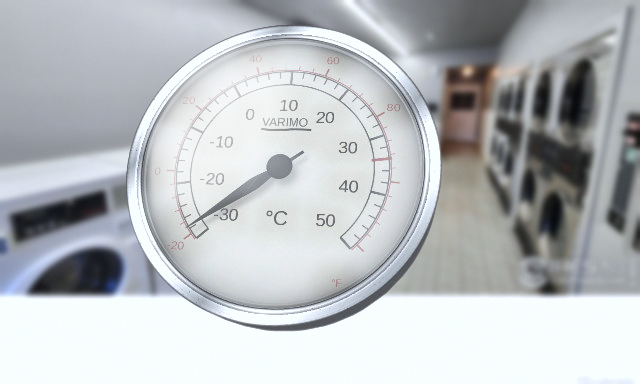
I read -28 °C
